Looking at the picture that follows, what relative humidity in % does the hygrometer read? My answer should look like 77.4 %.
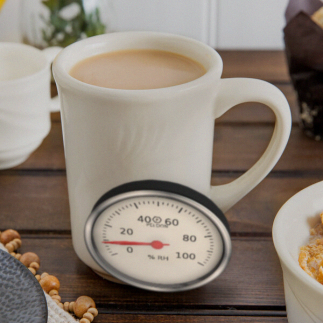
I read 10 %
